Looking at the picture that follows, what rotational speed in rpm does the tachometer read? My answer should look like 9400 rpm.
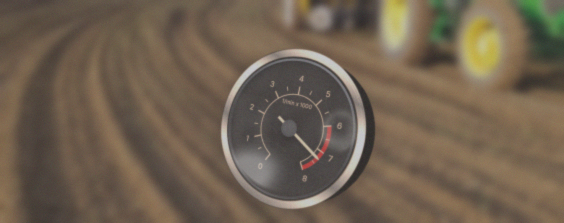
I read 7250 rpm
